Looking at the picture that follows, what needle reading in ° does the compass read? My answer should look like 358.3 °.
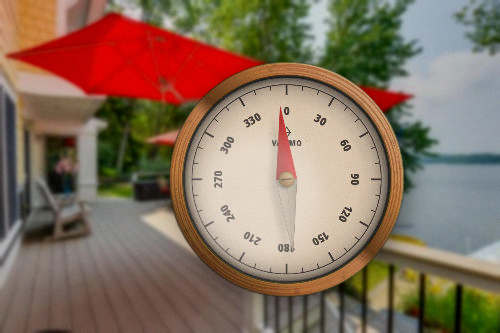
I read 355 °
